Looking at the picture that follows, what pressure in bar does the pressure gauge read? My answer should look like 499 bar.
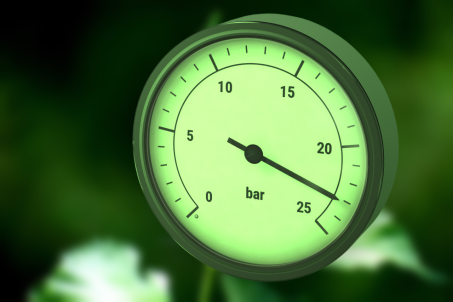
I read 23 bar
